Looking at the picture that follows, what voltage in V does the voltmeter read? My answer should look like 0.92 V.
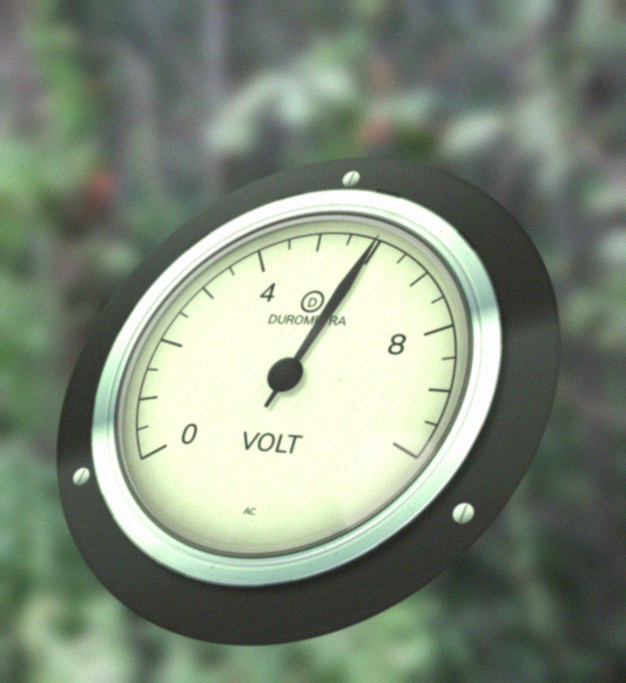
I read 6 V
